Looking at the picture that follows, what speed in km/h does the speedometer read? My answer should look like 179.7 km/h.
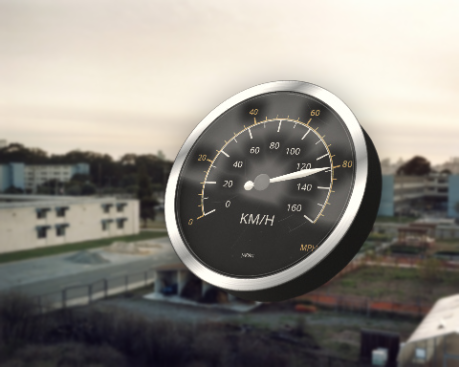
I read 130 km/h
